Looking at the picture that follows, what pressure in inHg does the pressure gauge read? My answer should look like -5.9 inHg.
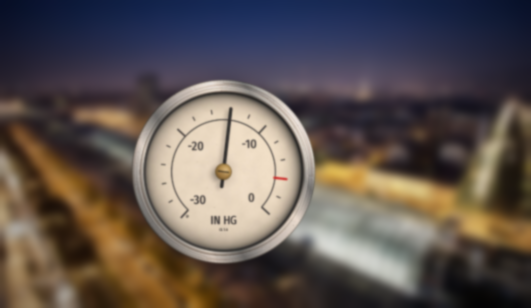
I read -14 inHg
